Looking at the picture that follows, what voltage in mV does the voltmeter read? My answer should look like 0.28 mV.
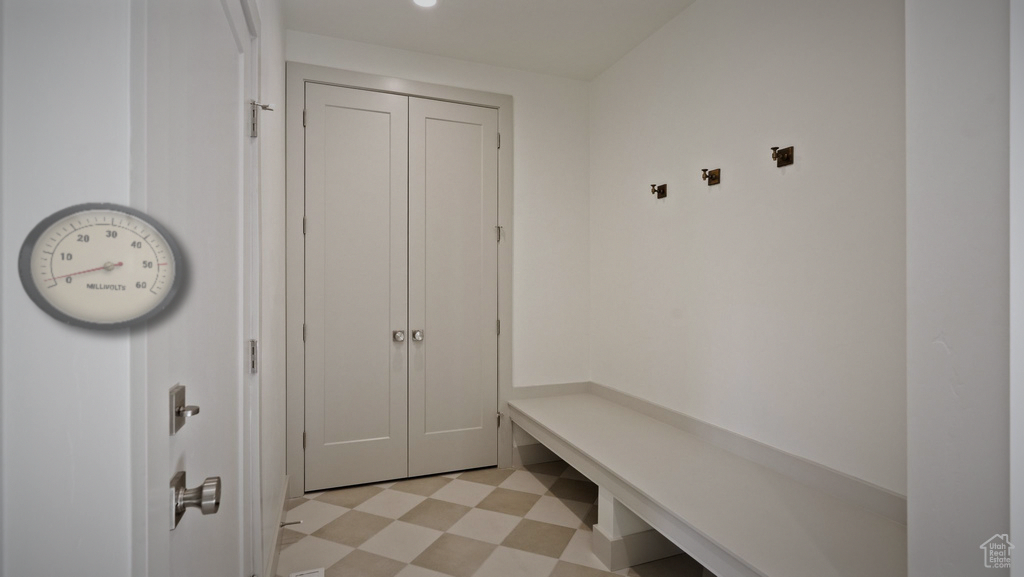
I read 2 mV
